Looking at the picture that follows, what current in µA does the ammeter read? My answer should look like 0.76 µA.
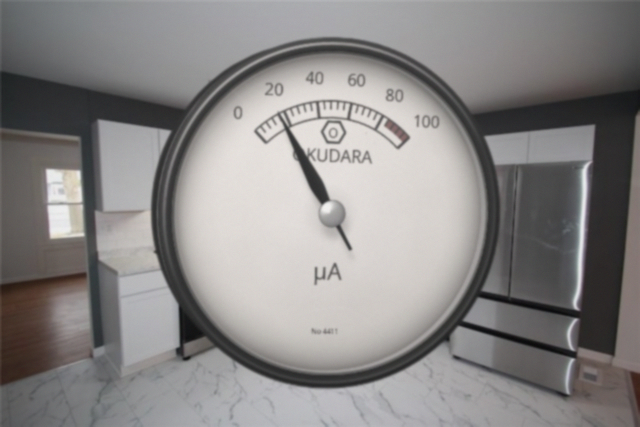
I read 16 µA
